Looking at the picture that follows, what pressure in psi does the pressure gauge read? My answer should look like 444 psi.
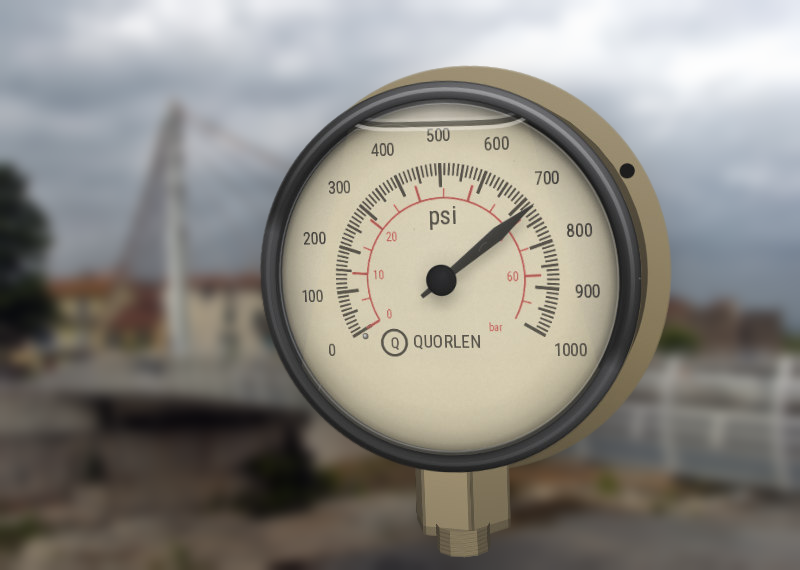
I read 720 psi
